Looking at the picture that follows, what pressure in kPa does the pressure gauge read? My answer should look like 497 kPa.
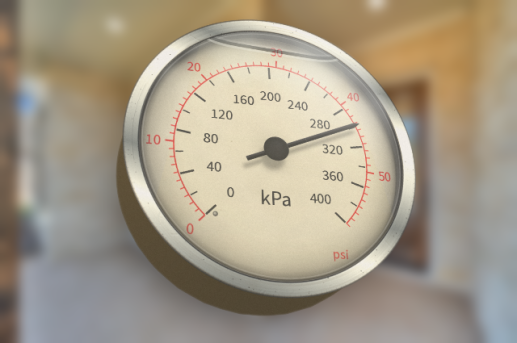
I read 300 kPa
